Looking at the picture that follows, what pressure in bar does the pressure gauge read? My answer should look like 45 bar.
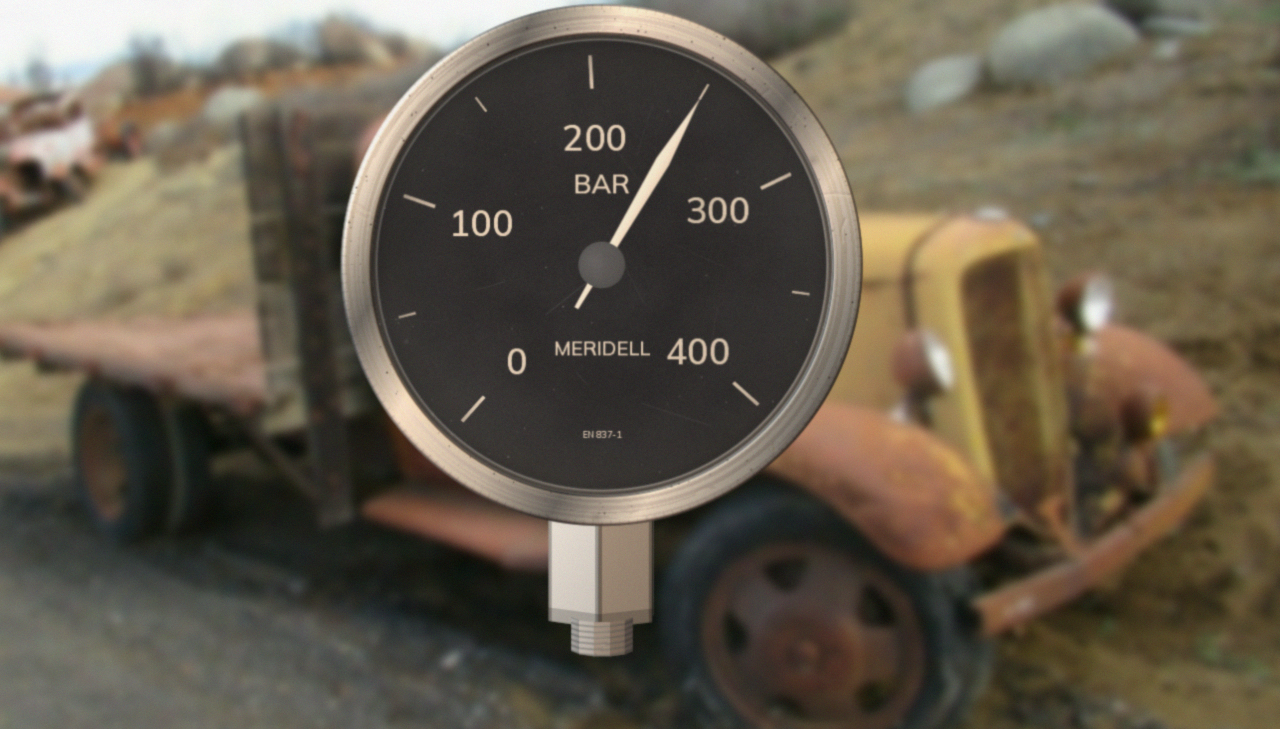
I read 250 bar
